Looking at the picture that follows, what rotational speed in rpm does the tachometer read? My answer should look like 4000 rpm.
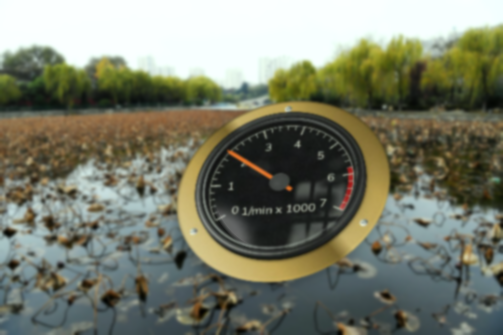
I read 2000 rpm
